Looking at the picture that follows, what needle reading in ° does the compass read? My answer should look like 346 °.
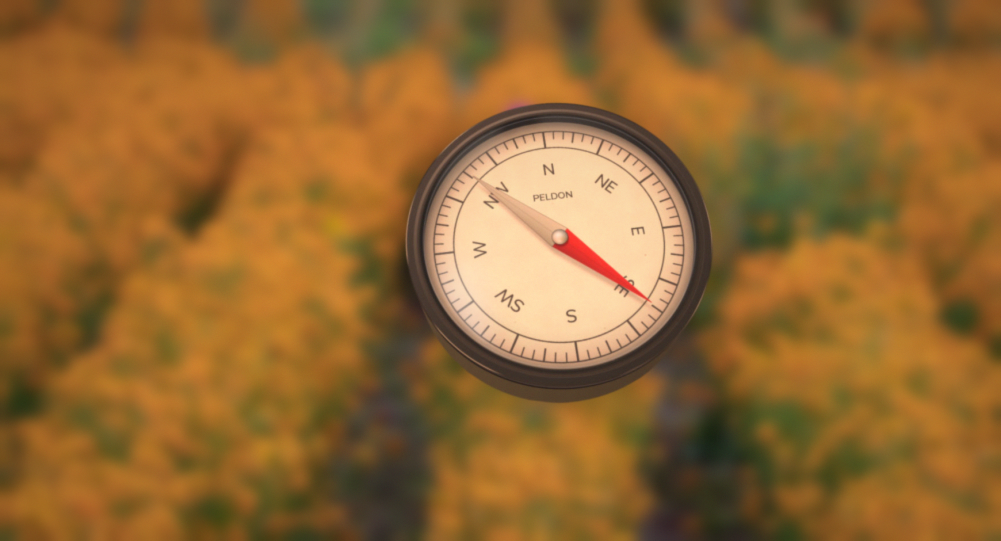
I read 135 °
